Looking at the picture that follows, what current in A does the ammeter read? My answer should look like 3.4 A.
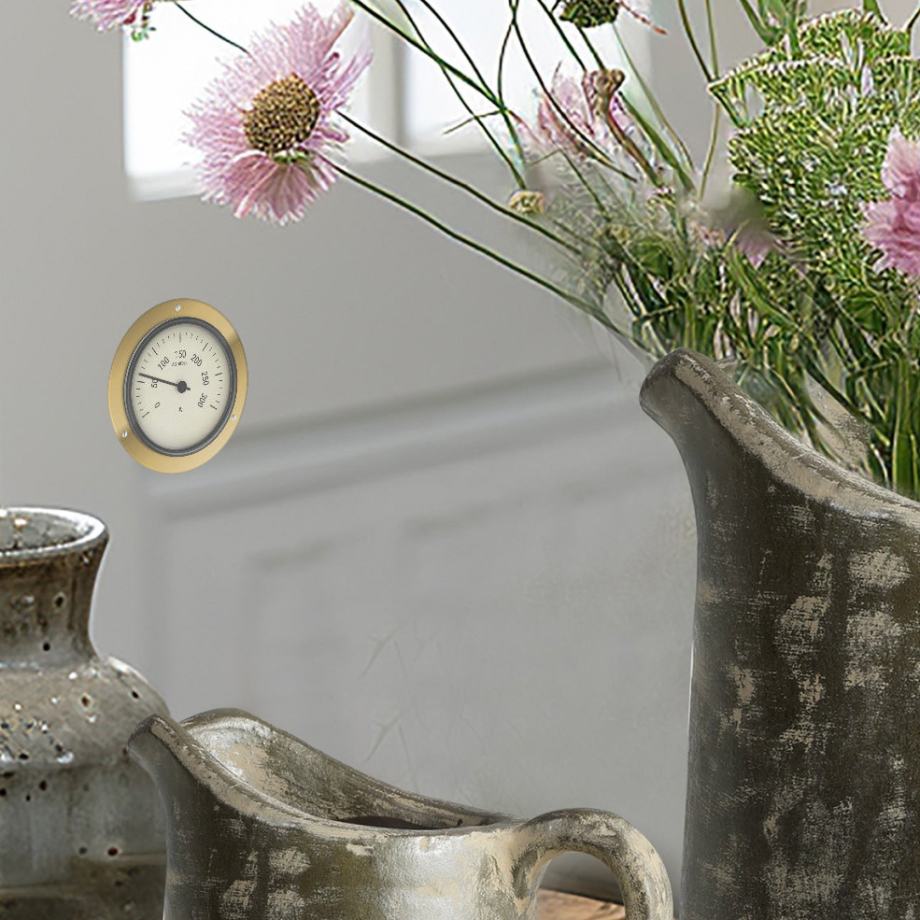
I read 60 A
